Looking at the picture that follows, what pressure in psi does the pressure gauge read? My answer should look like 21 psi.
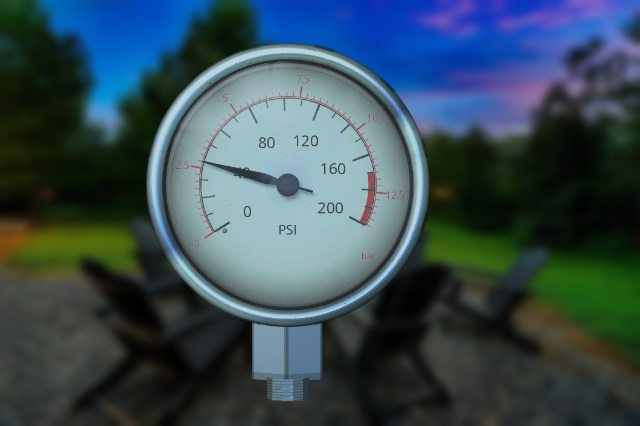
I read 40 psi
